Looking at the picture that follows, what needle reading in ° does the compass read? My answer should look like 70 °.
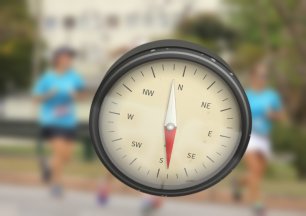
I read 170 °
